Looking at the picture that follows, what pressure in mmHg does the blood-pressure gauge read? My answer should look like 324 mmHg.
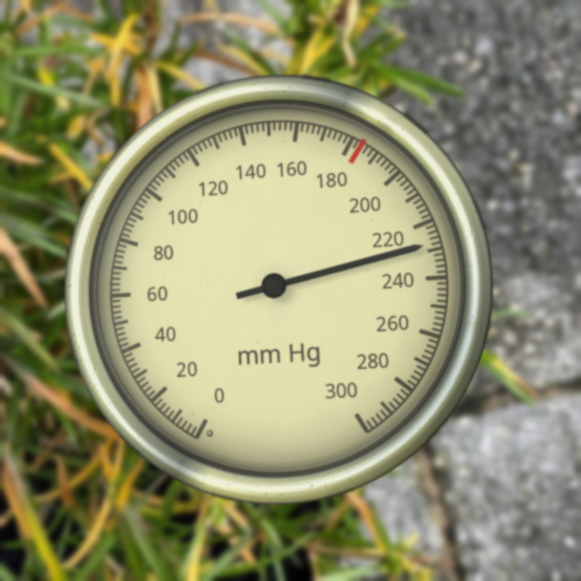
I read 228 mmHg
